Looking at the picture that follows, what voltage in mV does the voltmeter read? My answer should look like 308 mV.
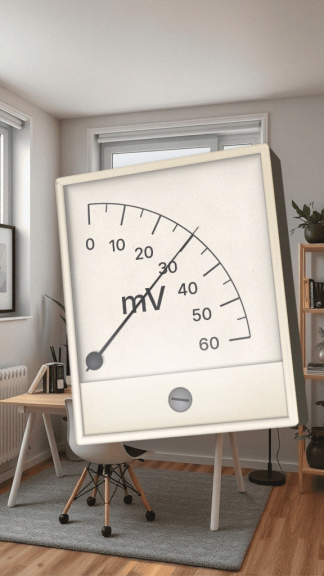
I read 30 mV
